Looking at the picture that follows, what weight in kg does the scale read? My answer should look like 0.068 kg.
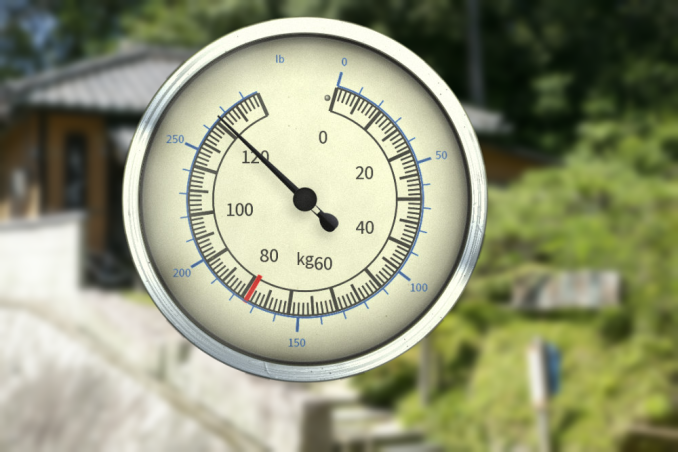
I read 121 kg
